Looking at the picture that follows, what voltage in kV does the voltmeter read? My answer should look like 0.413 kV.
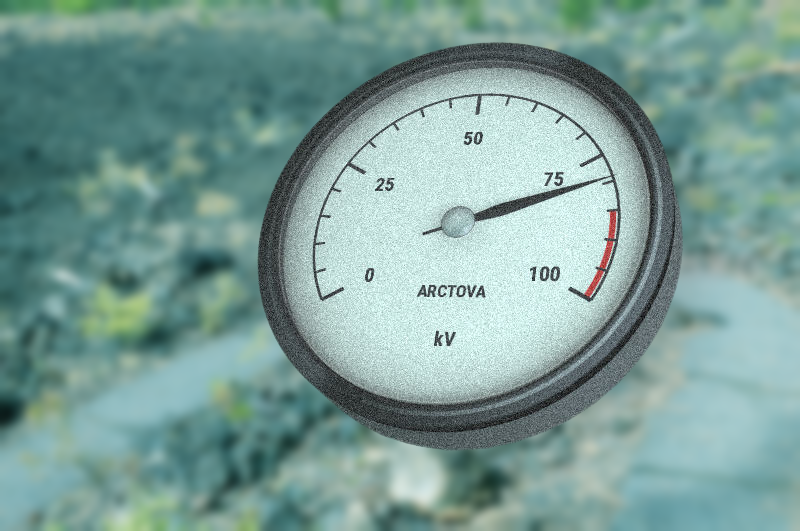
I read 80 kV
